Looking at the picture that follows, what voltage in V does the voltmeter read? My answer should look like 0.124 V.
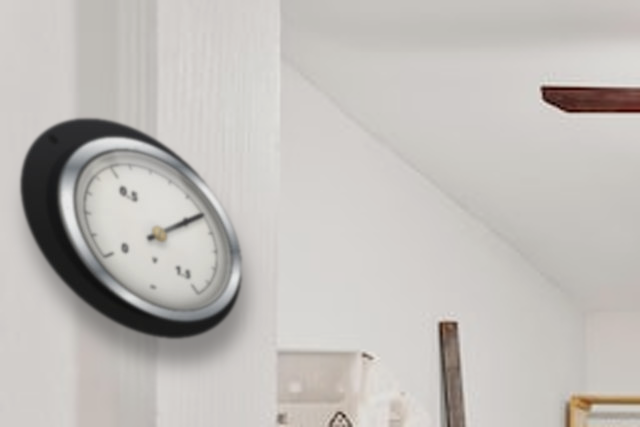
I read 1 V
